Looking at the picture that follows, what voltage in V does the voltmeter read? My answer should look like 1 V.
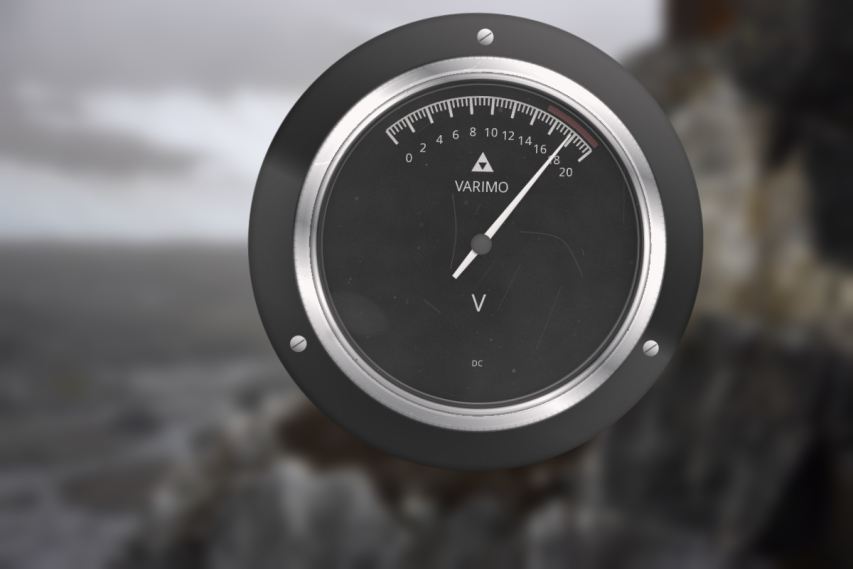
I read 17.6 V
